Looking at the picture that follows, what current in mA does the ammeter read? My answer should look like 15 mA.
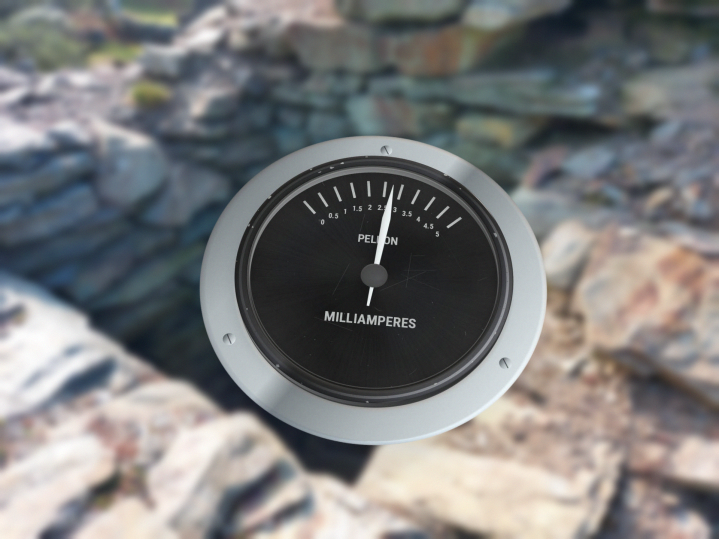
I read 2.75 mA
